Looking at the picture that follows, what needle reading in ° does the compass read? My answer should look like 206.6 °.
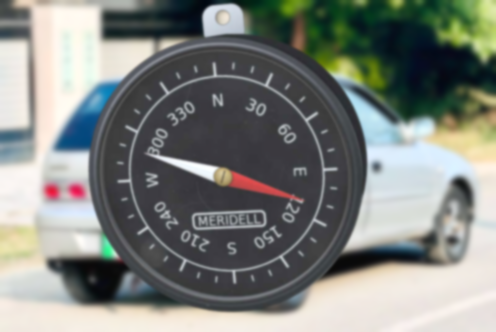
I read 110 °
